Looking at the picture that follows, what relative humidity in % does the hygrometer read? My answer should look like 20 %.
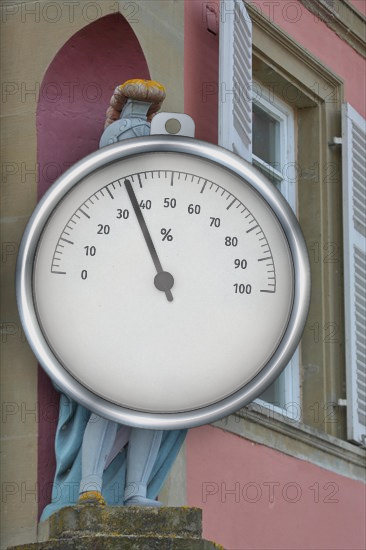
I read 36 %
